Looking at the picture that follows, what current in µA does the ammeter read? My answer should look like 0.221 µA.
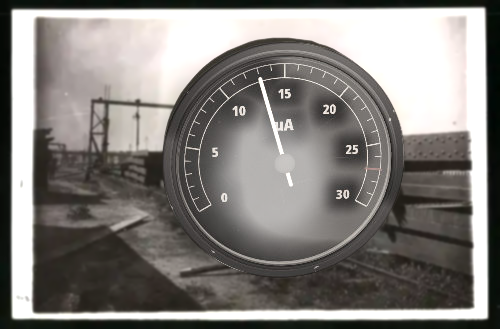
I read 13 µA
